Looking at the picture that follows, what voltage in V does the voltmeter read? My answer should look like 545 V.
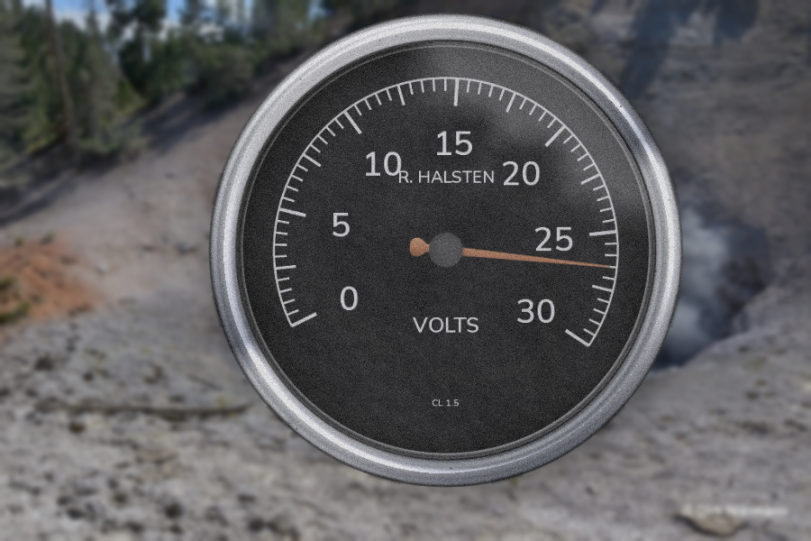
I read 26.5 V
